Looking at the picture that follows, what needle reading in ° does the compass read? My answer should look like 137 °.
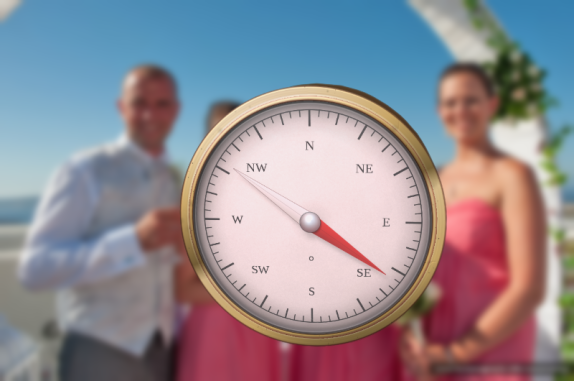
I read 125 °
